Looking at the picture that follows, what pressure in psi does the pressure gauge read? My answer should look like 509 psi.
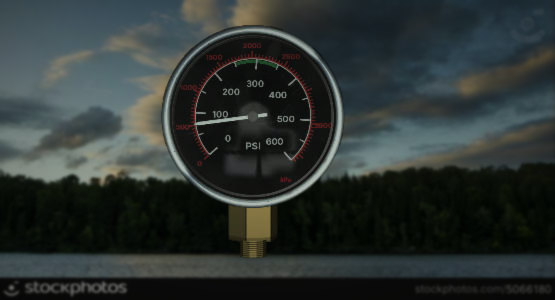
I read 75 psi
